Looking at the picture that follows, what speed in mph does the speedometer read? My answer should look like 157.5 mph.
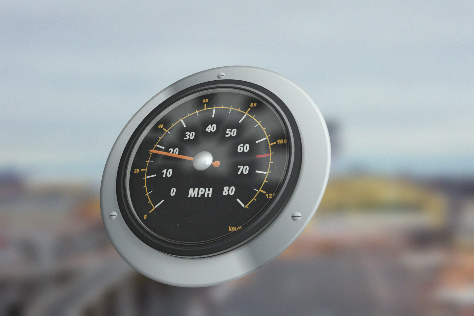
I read 17.5 mph
